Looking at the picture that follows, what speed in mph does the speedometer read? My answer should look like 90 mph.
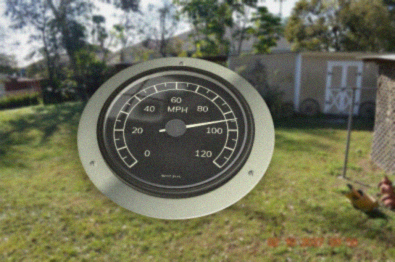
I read 95 mph
